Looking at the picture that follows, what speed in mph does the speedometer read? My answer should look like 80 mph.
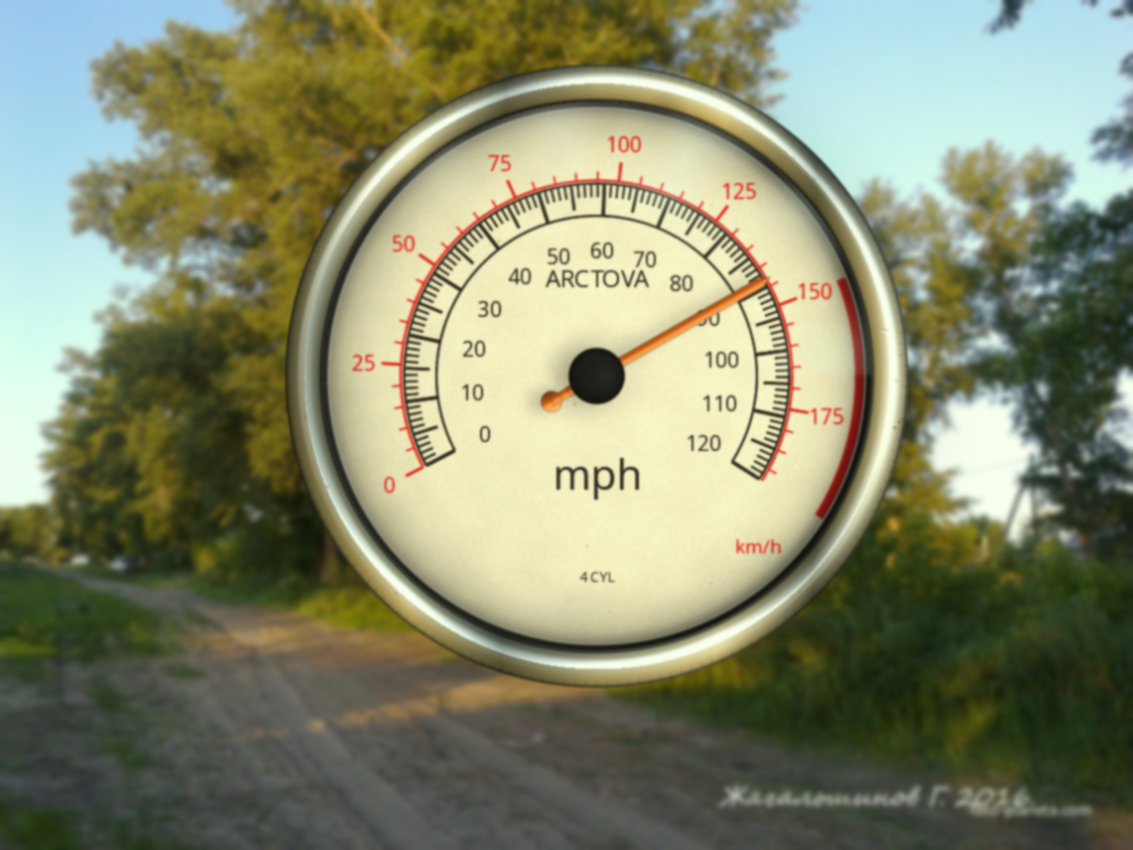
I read 89 mph
